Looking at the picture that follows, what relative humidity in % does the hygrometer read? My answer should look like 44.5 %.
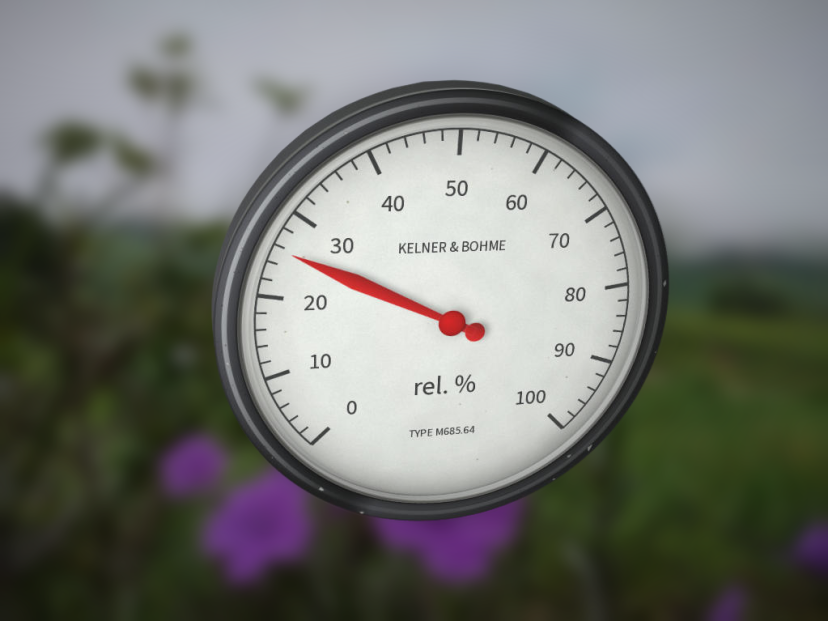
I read 26 %
